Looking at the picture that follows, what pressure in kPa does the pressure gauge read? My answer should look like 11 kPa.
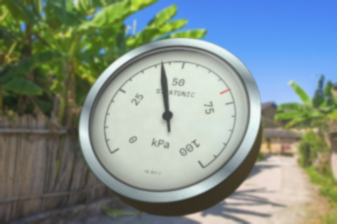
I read 42.5 kPa
